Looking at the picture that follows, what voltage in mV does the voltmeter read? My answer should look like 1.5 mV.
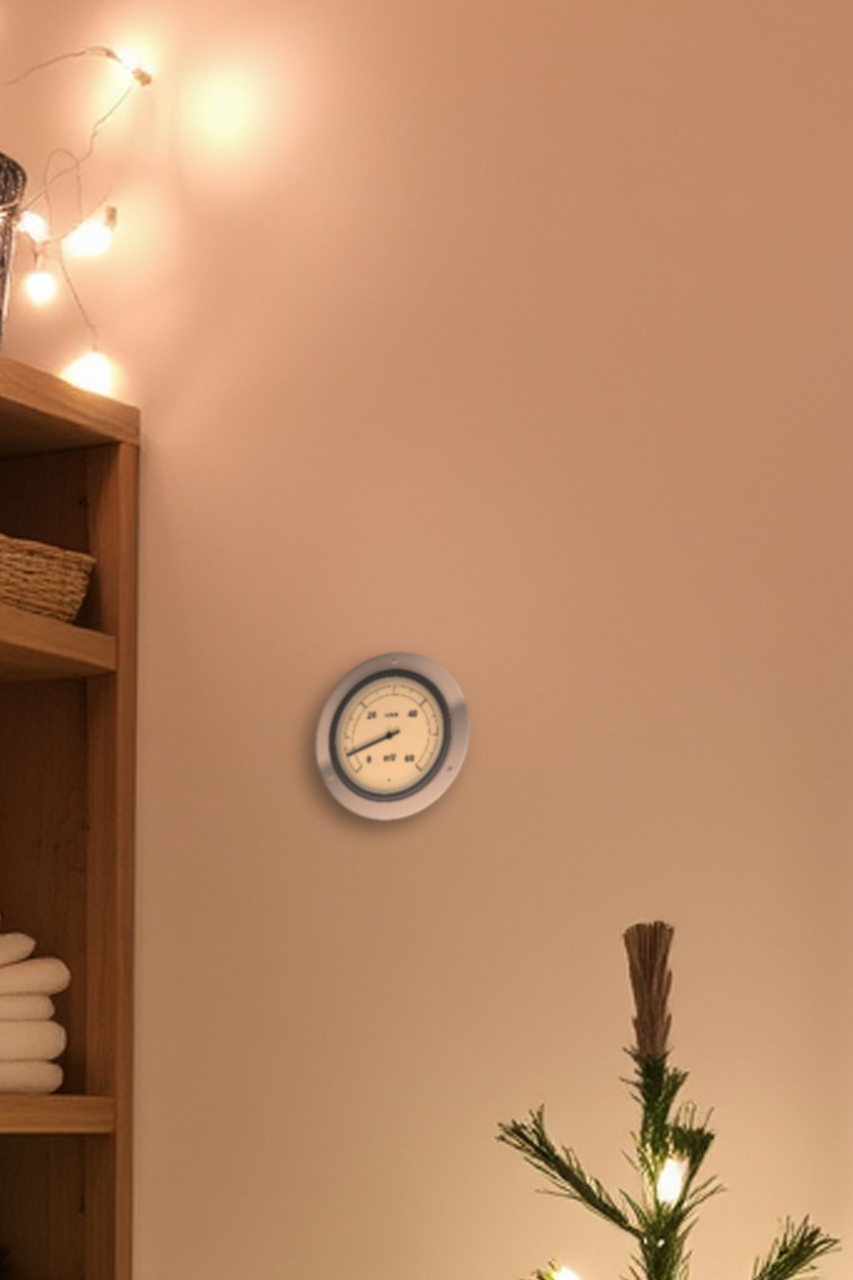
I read 5 mV
